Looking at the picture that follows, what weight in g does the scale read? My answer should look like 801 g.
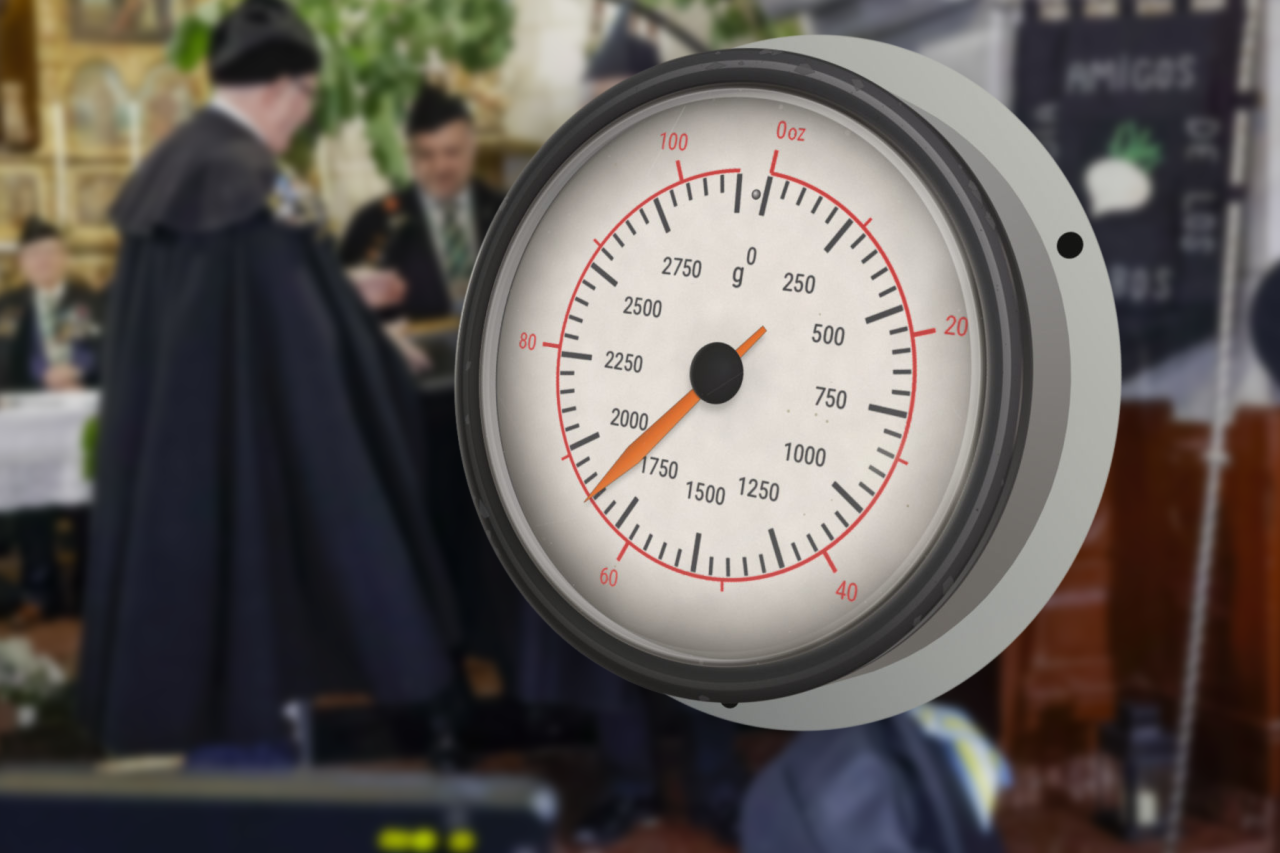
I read 1850 g
